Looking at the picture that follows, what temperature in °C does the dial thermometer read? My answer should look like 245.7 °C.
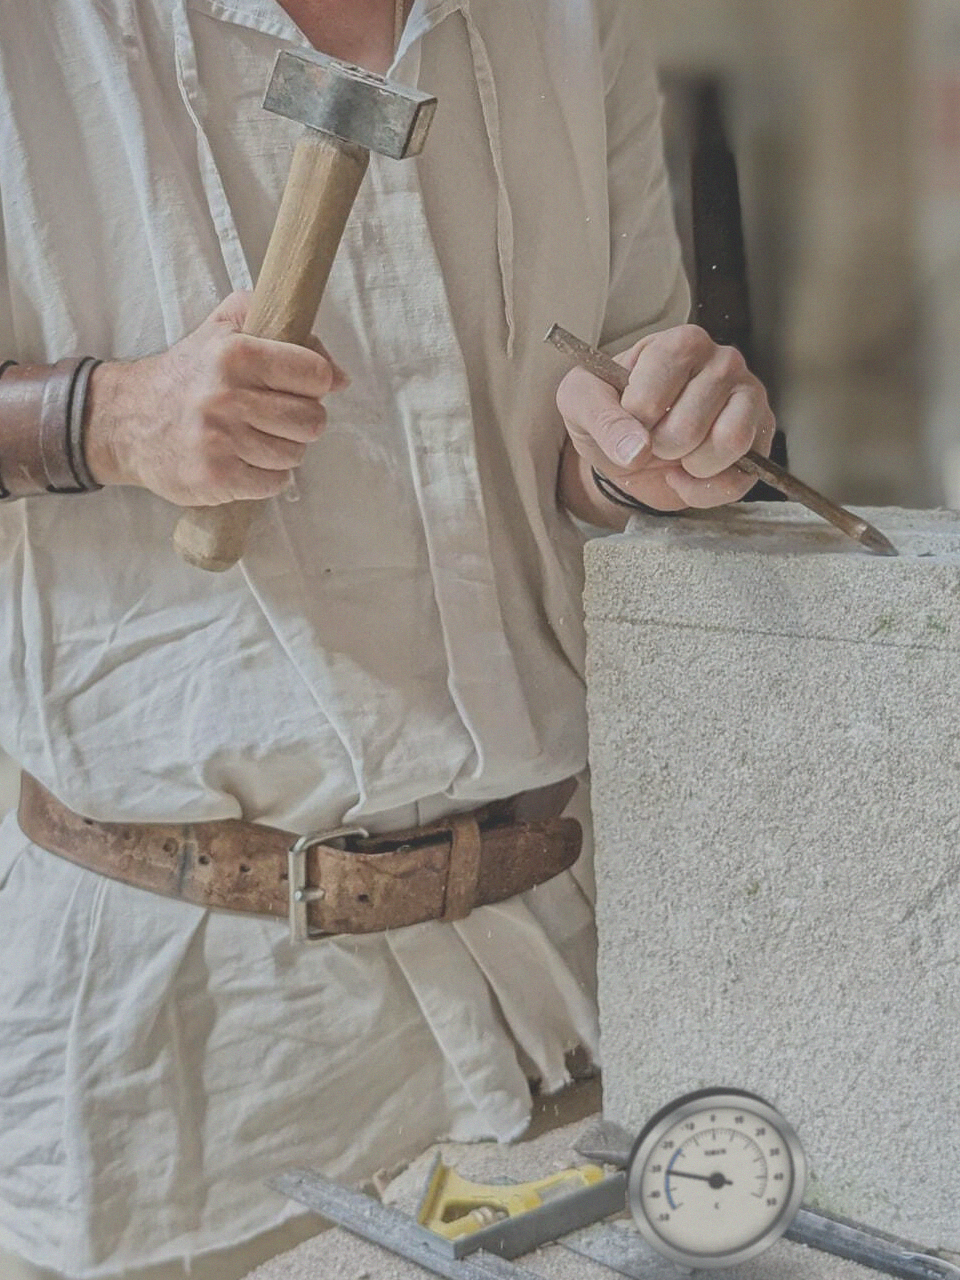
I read -30 °C
